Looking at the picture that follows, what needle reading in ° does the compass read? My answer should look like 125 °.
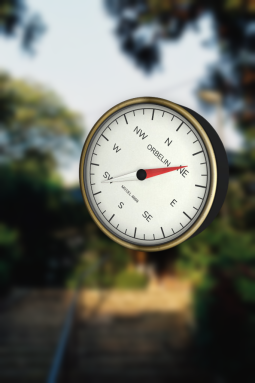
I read 40 °
